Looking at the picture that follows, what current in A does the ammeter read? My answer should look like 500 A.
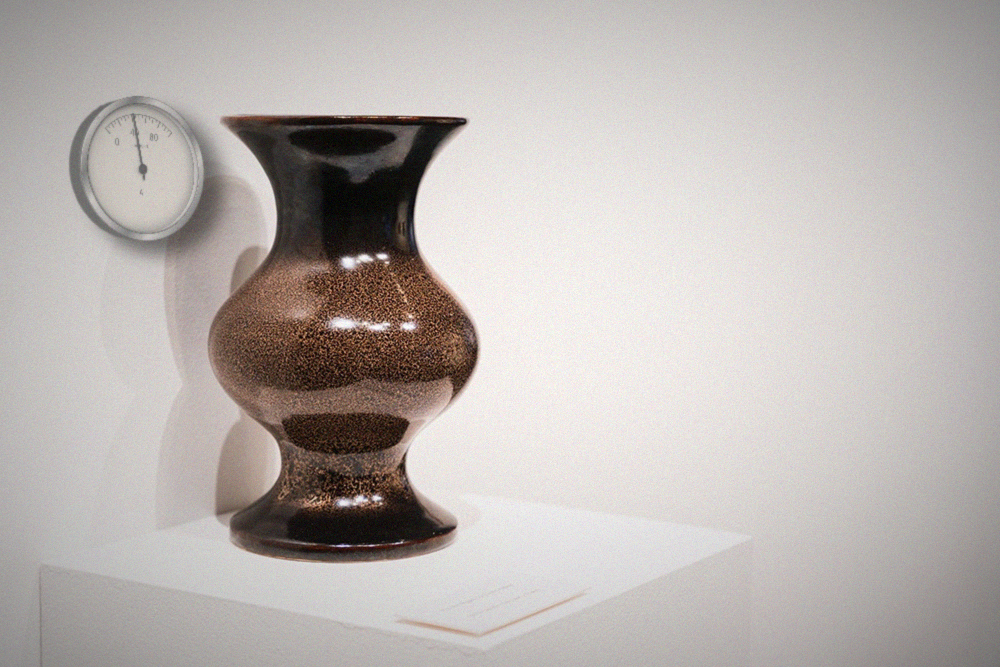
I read 40 A
